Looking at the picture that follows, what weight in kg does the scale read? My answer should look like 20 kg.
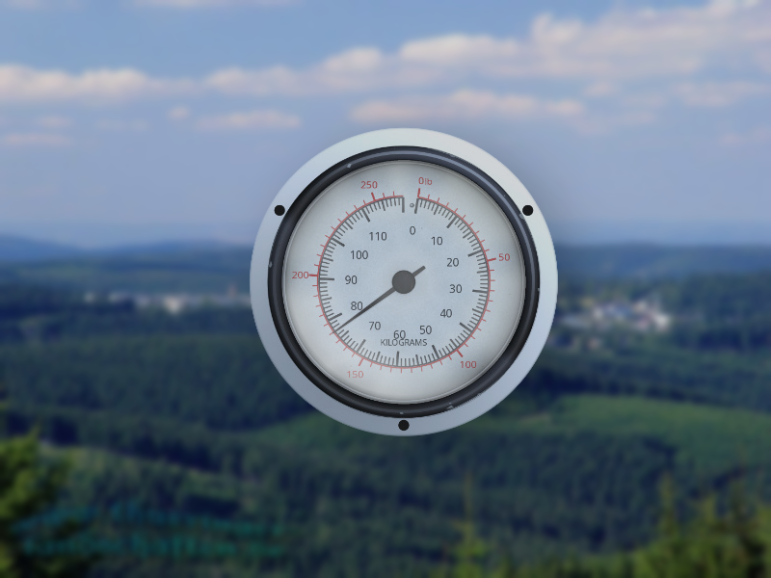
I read 77 kg
